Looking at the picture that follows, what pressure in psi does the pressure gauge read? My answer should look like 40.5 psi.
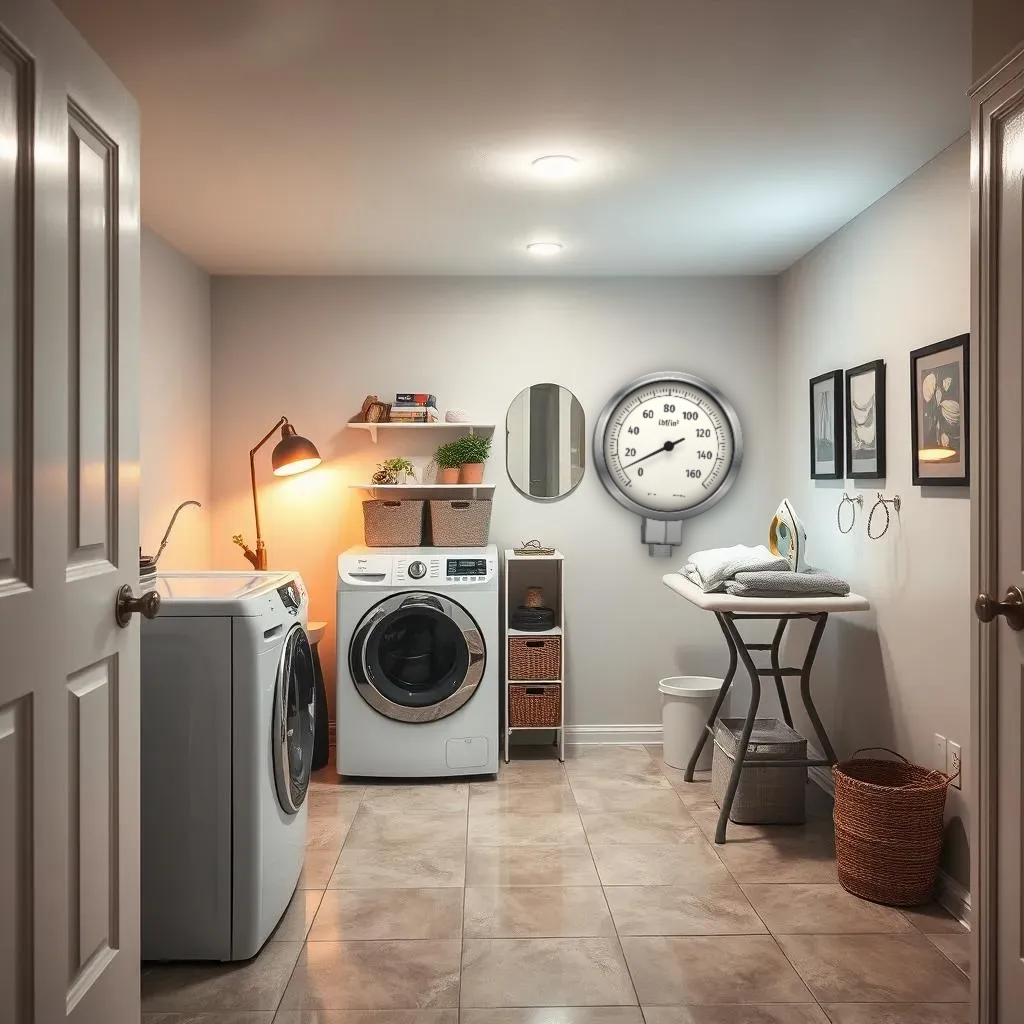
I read 10 psi
